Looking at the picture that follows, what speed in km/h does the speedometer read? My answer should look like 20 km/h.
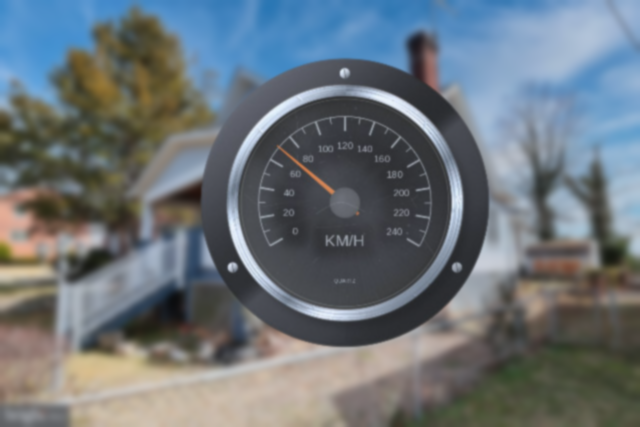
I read 70 km/h
